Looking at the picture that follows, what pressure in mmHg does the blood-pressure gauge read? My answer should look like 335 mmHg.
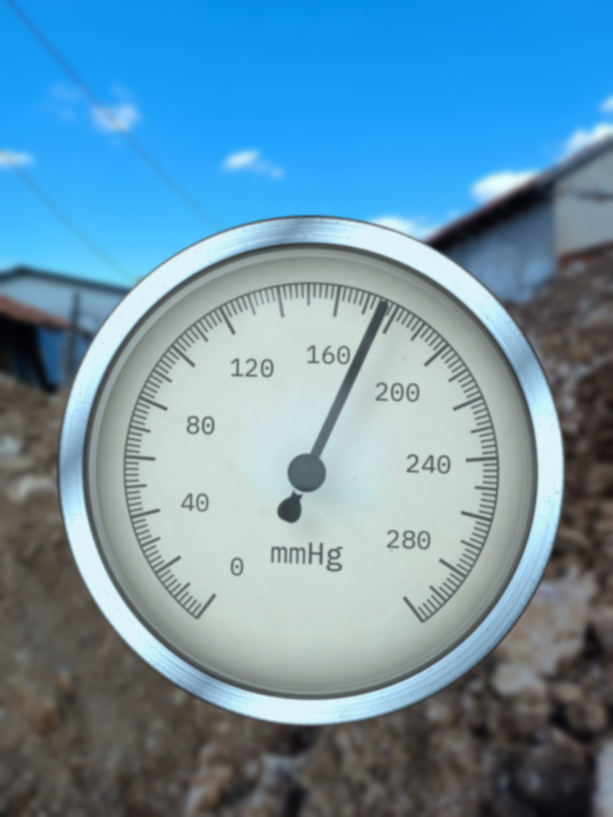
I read 176 mmHg
